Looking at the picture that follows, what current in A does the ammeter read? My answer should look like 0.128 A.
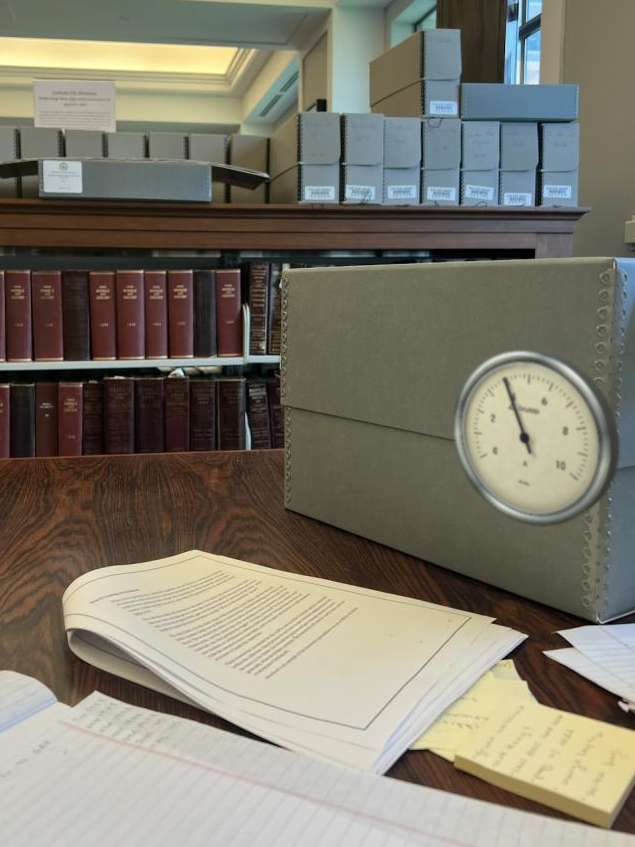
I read 4 A
